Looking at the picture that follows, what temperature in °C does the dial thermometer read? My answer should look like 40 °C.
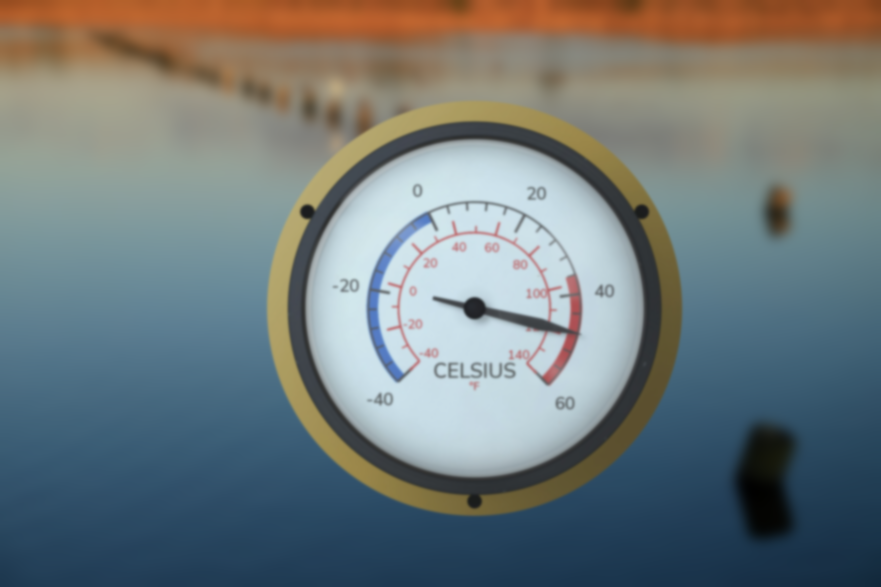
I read 48 °C
